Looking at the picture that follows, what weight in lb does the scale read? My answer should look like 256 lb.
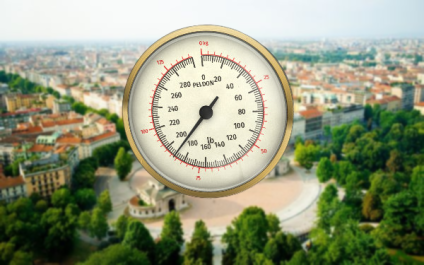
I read 190 lb
